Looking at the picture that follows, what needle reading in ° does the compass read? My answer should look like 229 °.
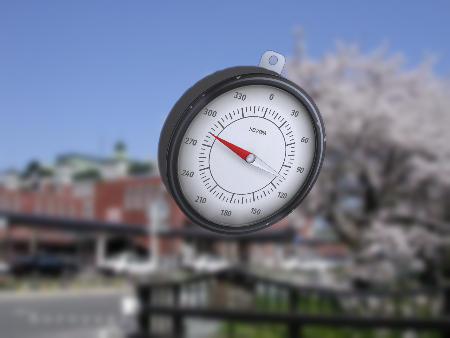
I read 285 °
